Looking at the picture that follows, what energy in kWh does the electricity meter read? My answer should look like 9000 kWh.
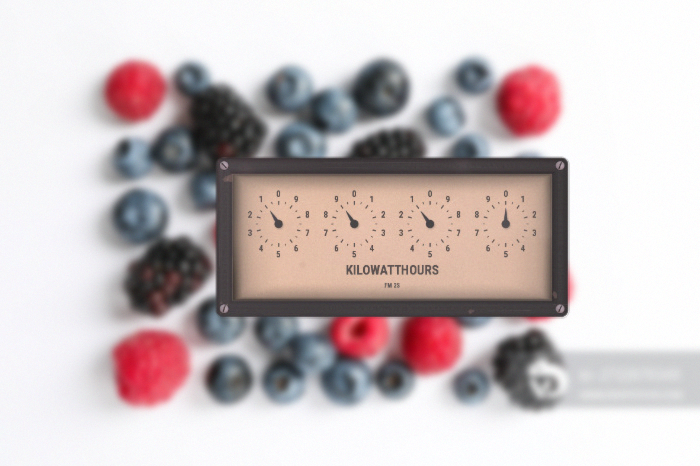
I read 910 kWh
